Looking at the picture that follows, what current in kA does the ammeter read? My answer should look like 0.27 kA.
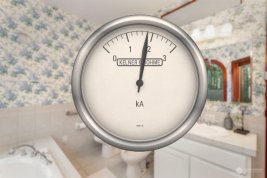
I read 1.8 kA
